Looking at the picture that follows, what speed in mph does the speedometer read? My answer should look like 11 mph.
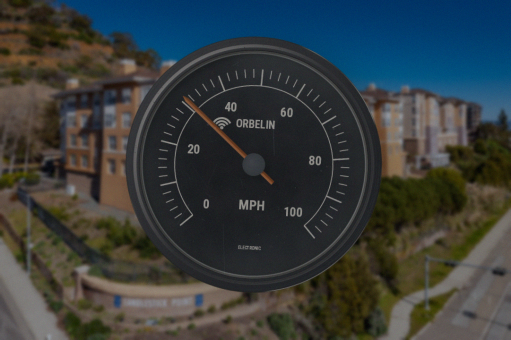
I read 31 mph
